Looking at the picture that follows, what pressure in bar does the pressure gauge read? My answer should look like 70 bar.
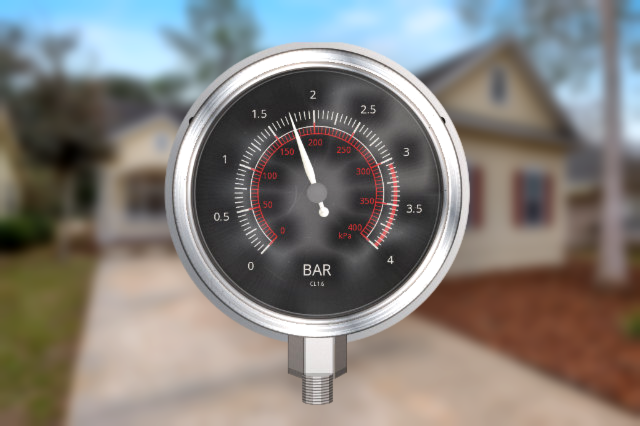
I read 1.75 bar
